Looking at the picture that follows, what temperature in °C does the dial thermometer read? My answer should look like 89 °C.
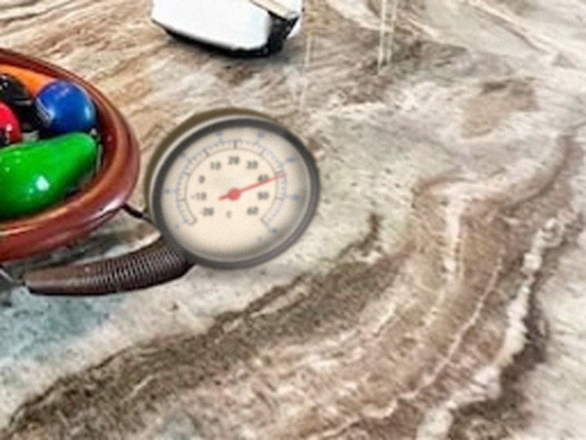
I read 40 °C
